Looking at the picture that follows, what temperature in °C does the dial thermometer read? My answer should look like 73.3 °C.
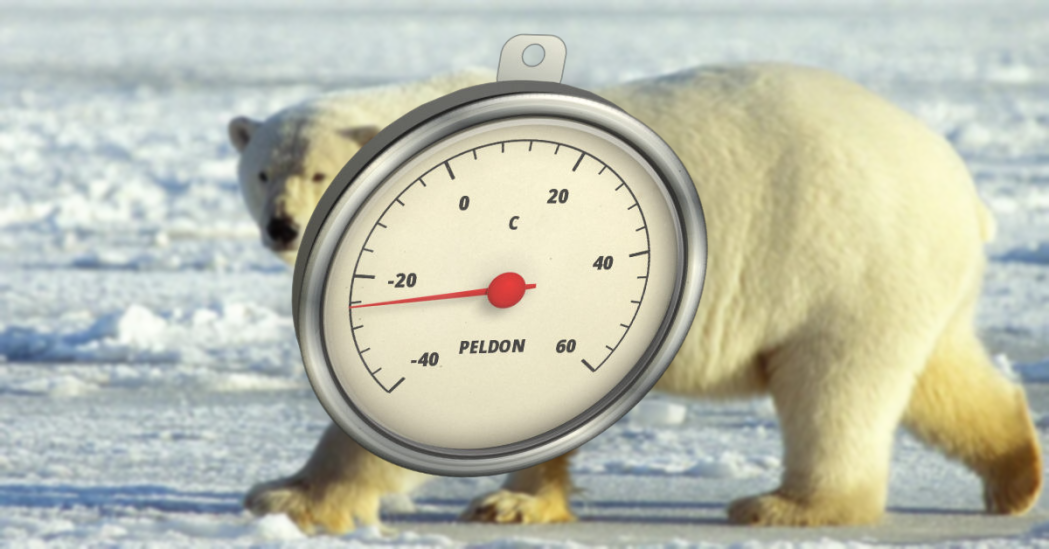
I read -24 °C
